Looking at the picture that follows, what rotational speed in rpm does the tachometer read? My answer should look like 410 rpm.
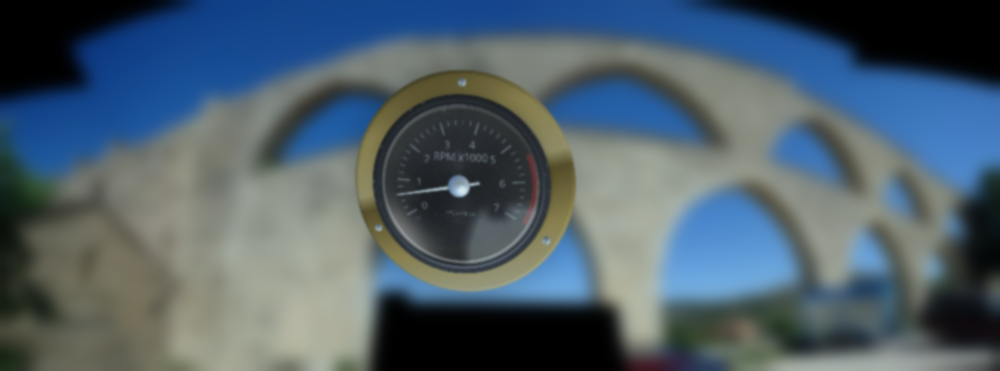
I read 600 rpm
